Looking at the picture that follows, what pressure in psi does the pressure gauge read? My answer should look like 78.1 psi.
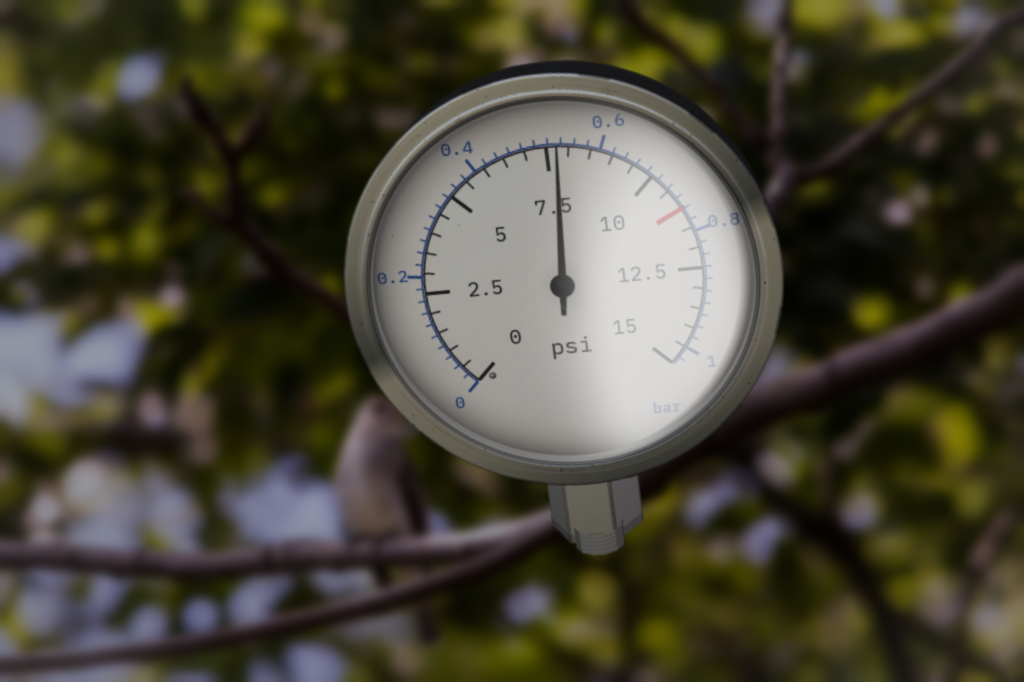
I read 7.75 psi
